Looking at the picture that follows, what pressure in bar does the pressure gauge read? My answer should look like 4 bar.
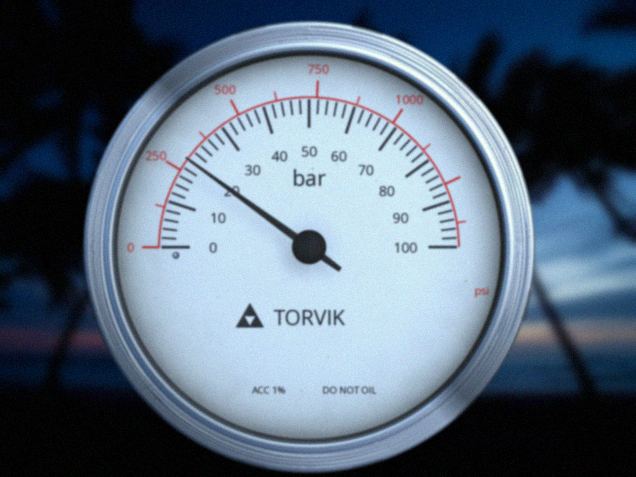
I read 20 bar
